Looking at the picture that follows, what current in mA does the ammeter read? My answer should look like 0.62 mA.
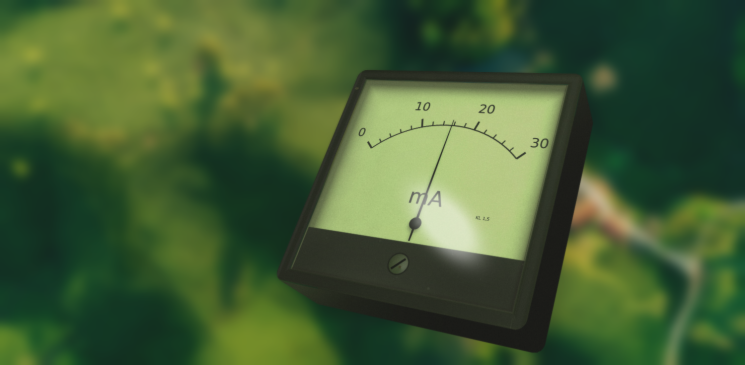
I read 16 mA
